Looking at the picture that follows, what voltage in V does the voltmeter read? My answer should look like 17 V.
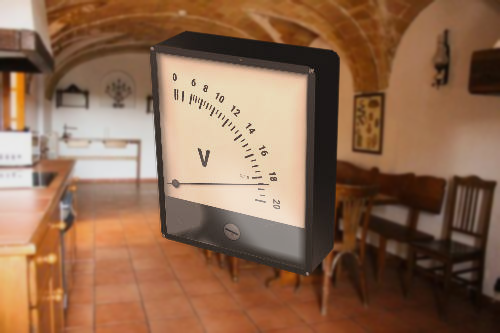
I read 18.5 V
